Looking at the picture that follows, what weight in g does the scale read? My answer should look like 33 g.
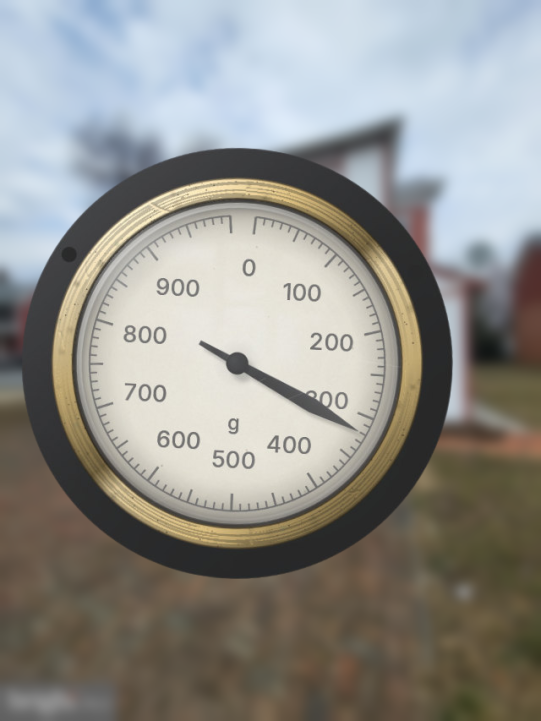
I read 320 g
